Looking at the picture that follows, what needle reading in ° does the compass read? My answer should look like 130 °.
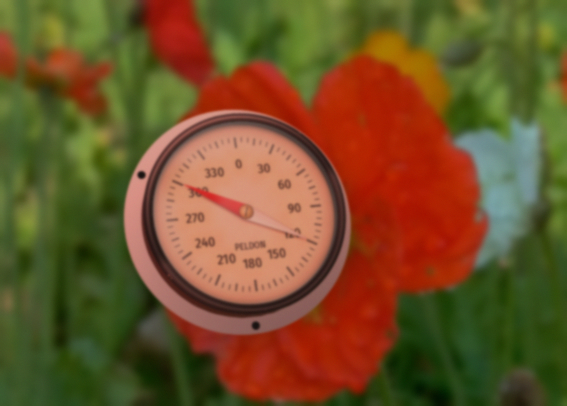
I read 300 °
